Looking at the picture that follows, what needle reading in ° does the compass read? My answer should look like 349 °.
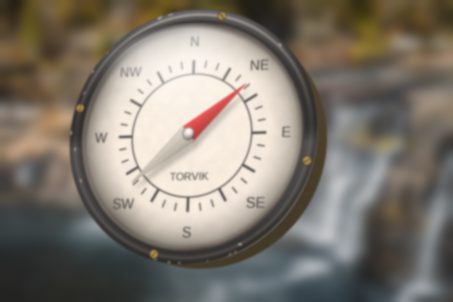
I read 50 °
